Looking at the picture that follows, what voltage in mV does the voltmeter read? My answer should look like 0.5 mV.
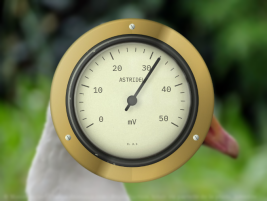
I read 32 mV
